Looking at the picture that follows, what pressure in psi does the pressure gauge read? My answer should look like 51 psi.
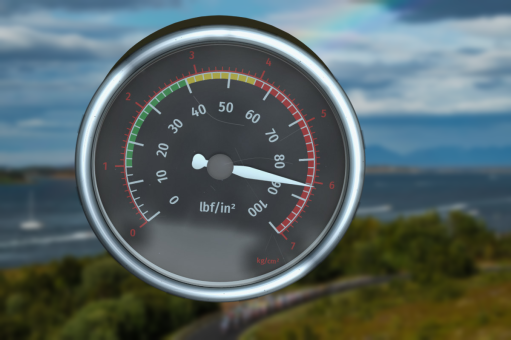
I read 86 psi
